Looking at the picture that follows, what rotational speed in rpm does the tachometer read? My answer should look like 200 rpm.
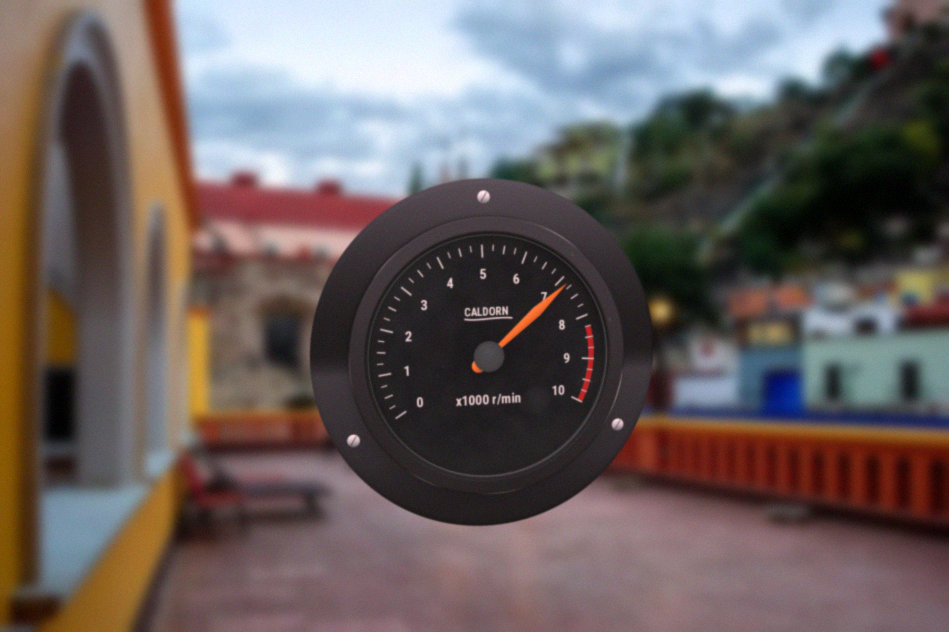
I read 7125 rpm
